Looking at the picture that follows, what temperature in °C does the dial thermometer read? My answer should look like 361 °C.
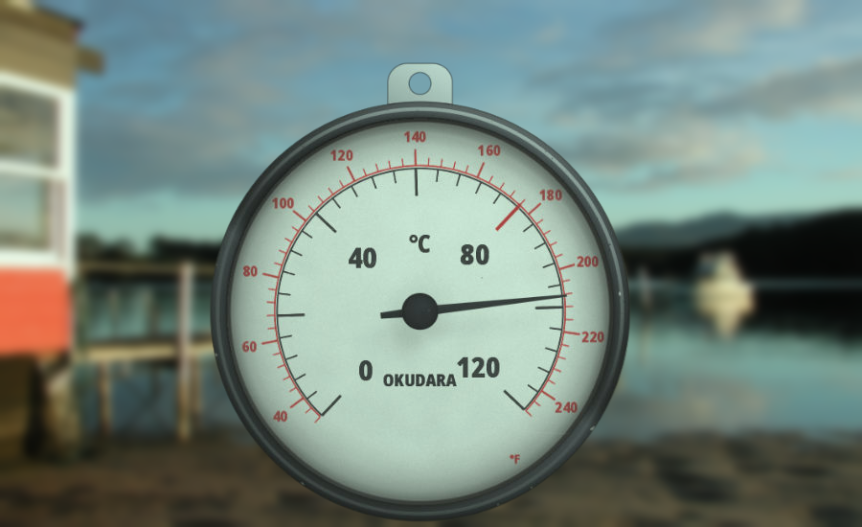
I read 98 °C
